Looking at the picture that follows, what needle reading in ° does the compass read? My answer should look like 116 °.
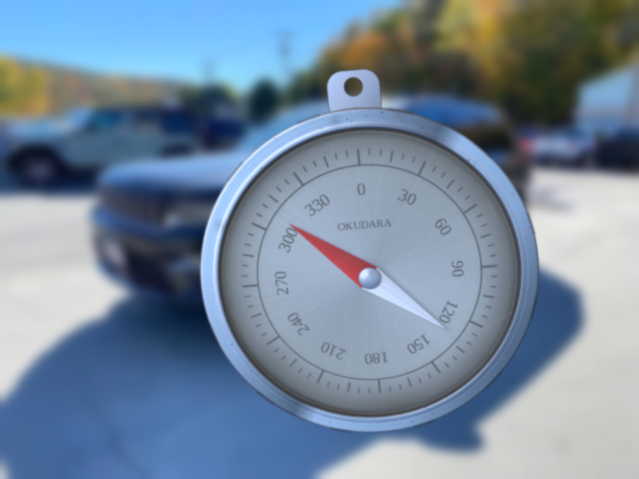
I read 310 °
